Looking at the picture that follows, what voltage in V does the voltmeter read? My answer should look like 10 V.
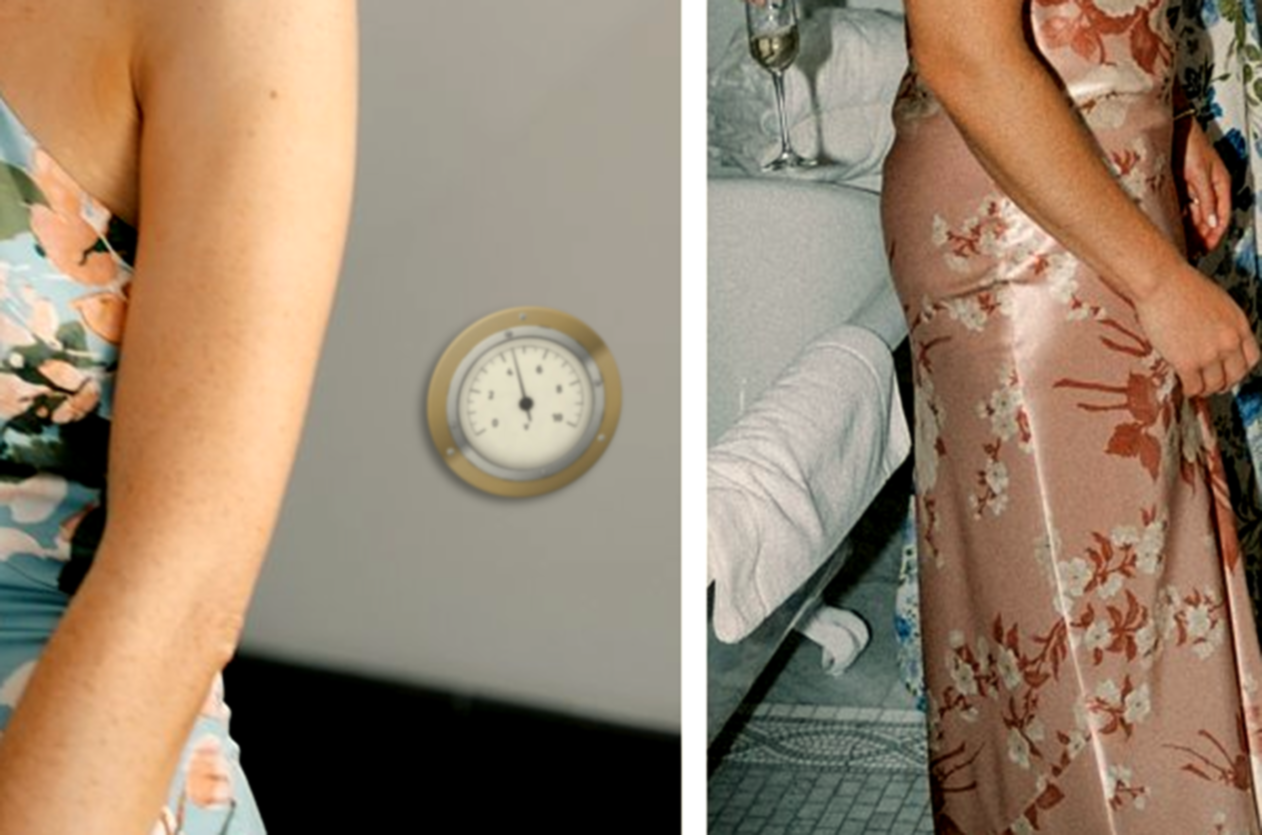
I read 4.5 V
